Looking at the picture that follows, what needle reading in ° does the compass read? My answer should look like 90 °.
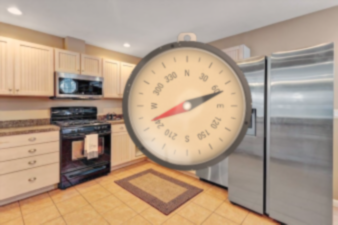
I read 247.5 °
